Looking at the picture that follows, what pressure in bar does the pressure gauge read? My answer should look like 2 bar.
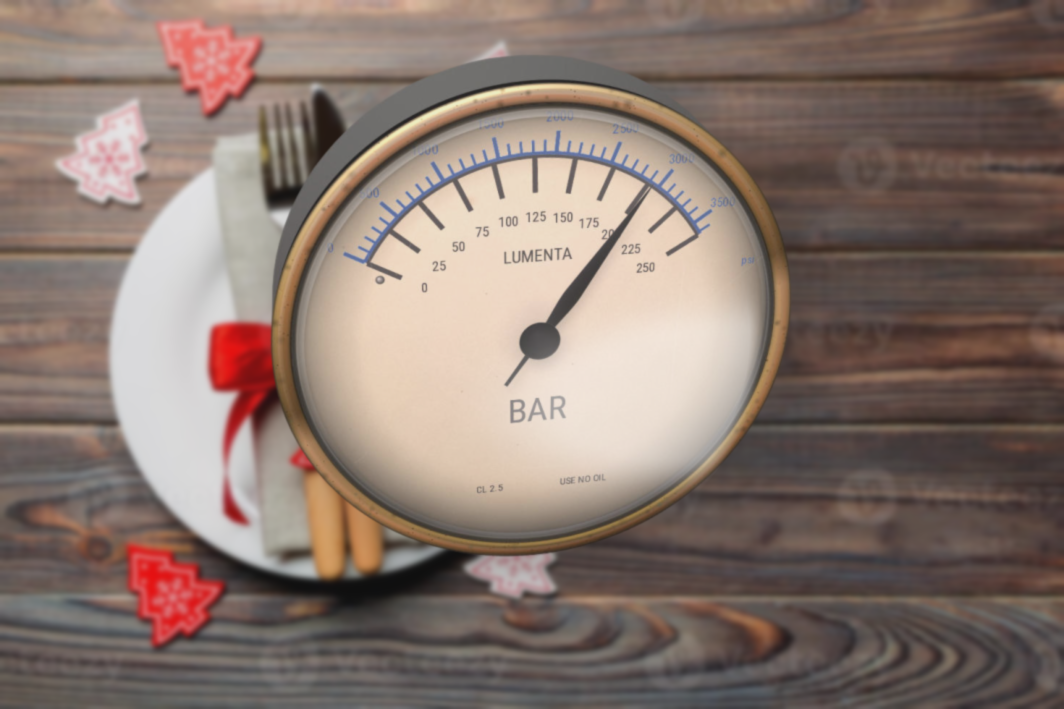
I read 200 bar
